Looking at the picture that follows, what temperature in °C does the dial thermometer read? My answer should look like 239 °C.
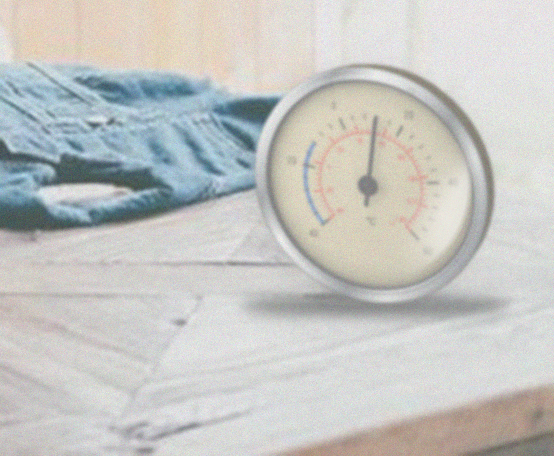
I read 12 °C
